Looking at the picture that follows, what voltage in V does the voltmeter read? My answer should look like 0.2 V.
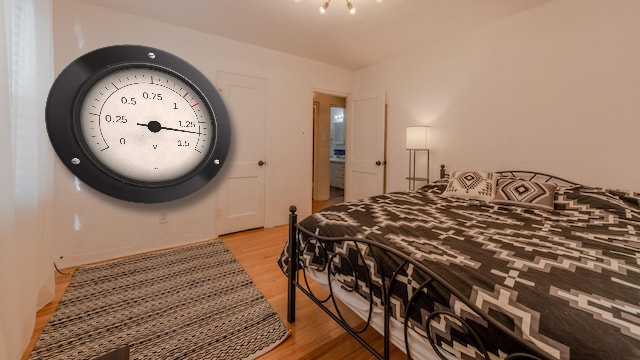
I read 1.35 V
